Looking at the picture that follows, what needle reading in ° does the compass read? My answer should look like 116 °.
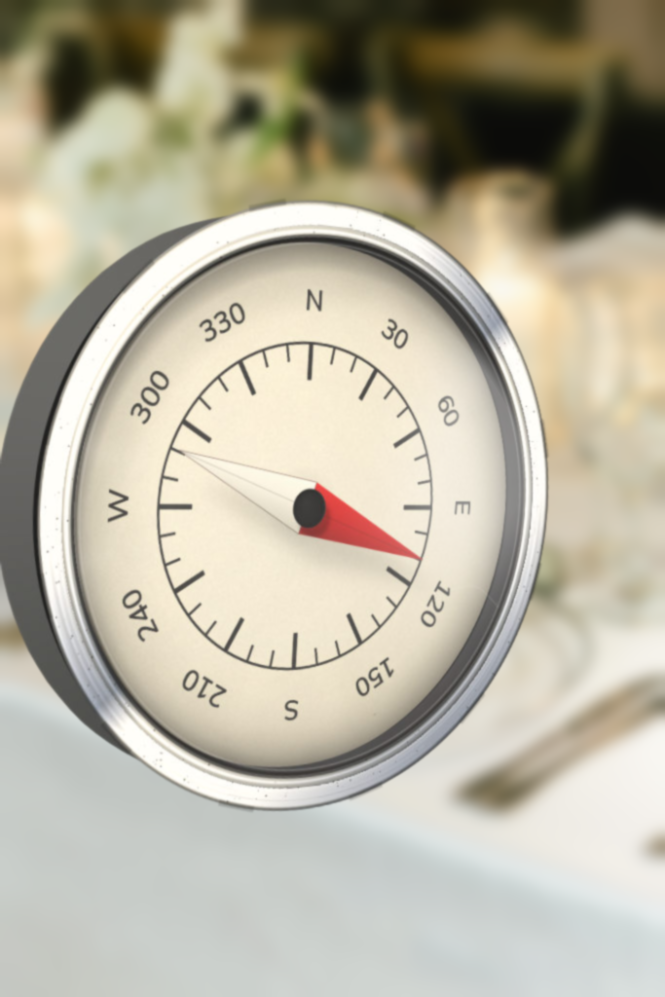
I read 110 °
